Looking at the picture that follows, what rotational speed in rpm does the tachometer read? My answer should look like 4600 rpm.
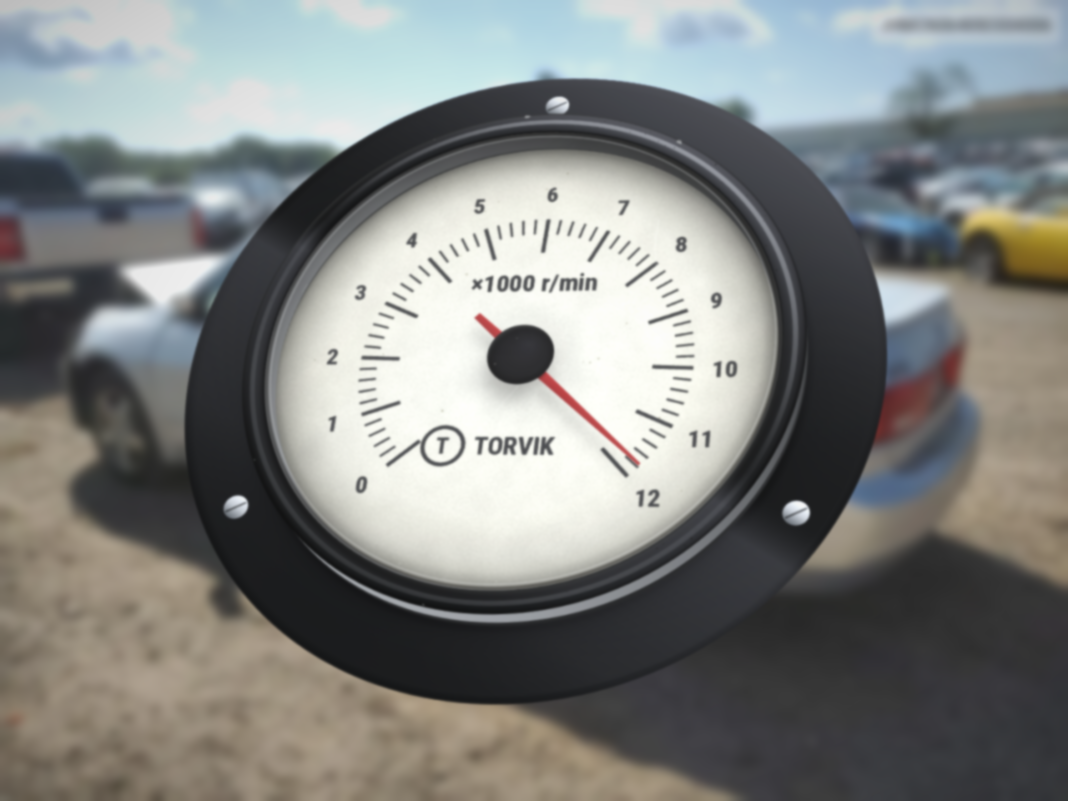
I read 11800 rpm
